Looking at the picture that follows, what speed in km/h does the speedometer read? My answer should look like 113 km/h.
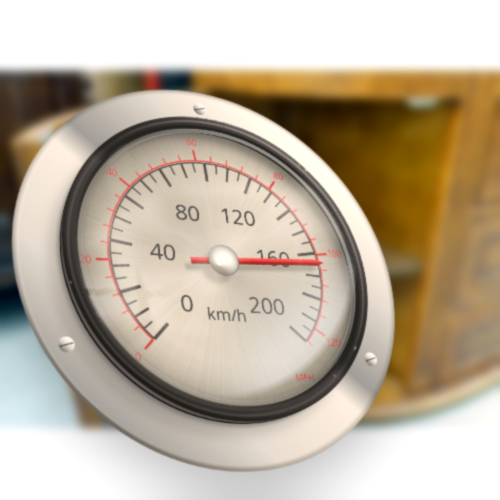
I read 165 km/h
